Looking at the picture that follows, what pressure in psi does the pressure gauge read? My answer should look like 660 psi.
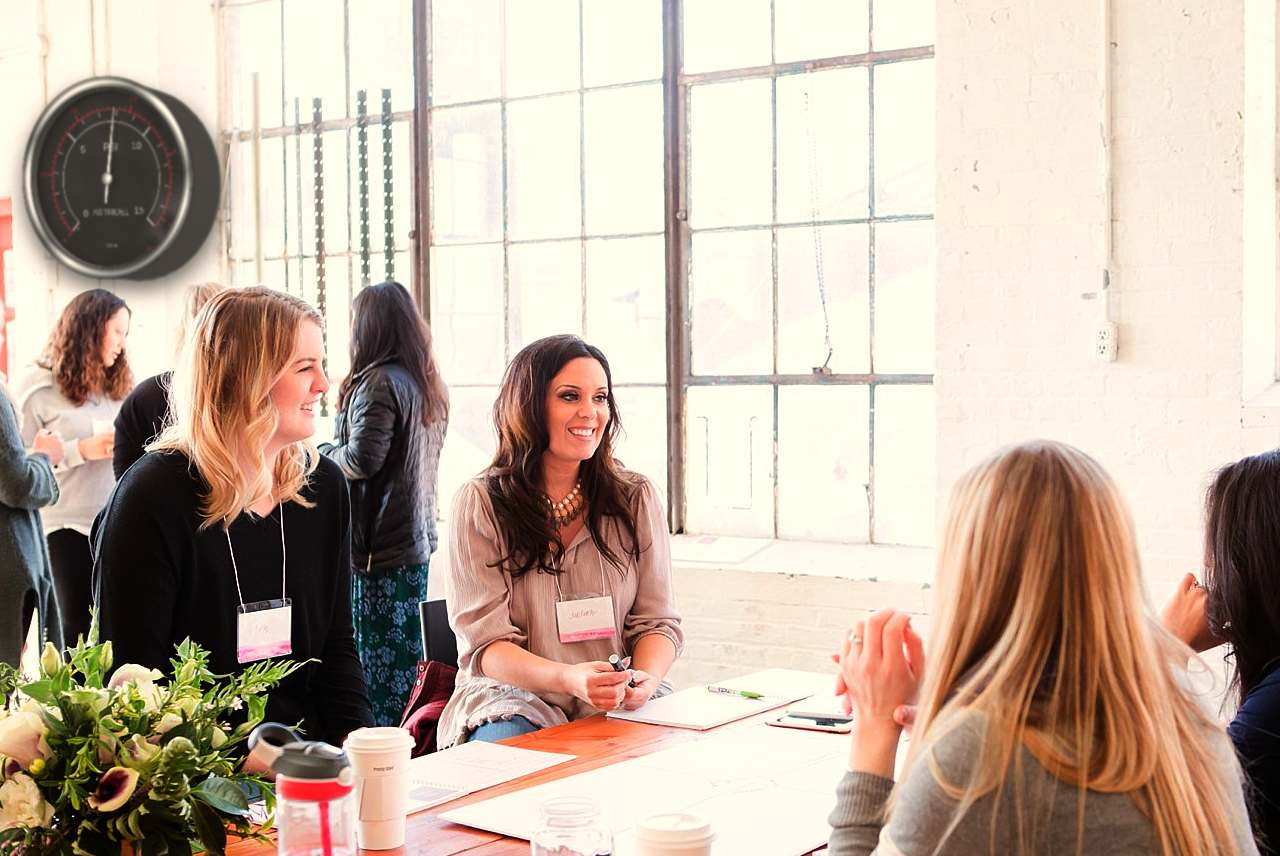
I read 8 psi
